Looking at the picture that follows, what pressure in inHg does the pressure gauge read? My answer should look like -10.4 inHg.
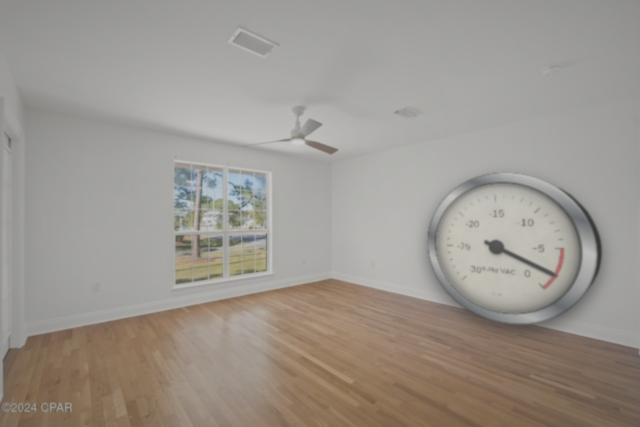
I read -2 inHg
